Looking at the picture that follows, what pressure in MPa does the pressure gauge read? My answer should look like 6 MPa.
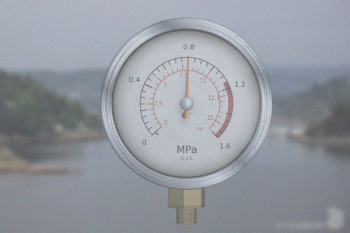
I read 0.8 MPa
